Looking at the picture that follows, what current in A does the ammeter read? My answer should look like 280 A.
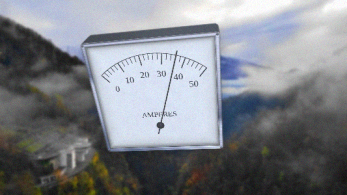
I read 36 A
